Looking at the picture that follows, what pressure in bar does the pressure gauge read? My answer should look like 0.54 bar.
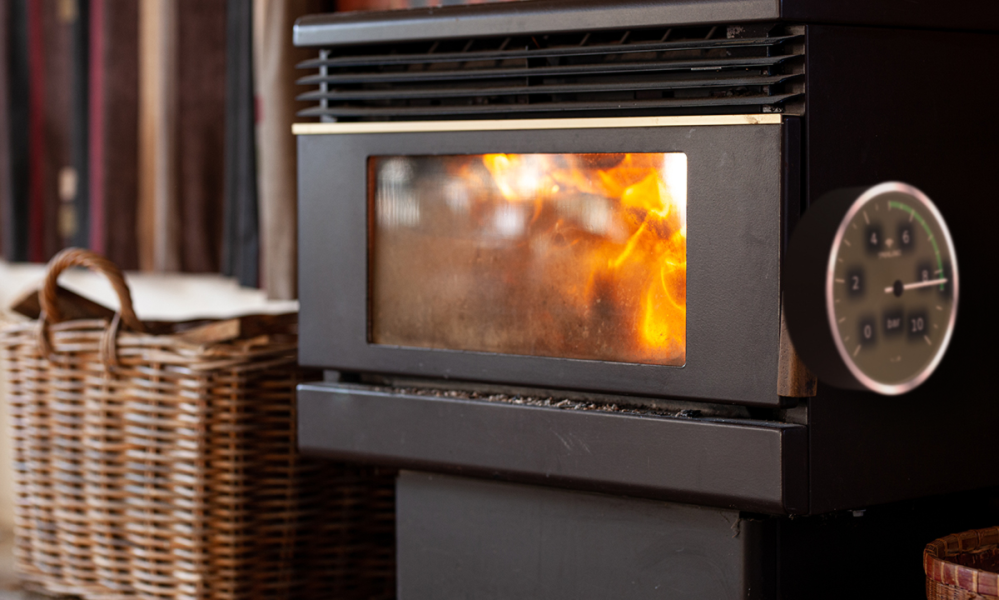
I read 8.25 bar
